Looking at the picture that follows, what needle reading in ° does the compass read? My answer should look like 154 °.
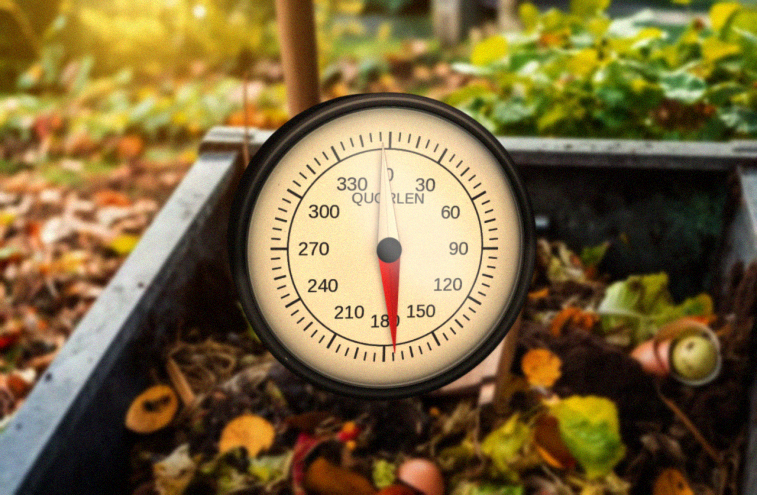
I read 175 °
